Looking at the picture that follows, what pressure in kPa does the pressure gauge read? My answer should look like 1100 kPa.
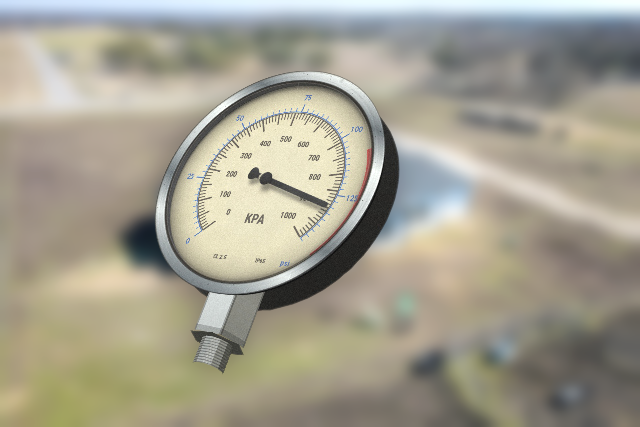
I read 900 kPa
